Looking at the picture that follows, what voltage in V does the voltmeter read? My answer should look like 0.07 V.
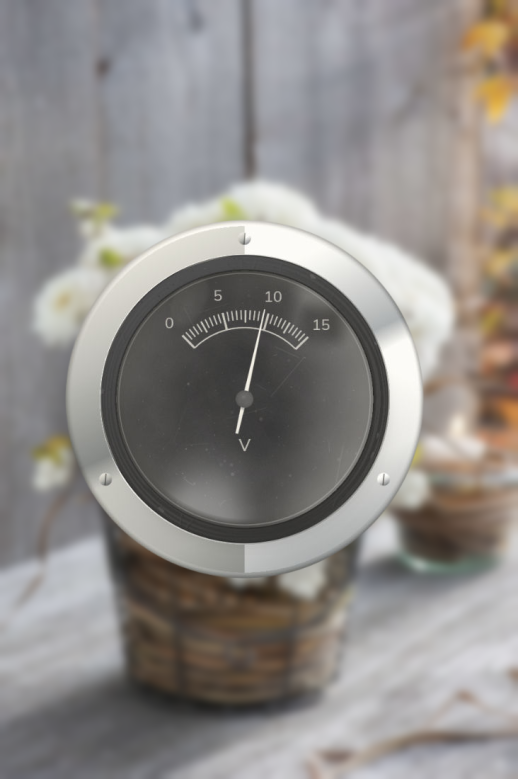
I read 9.5 V
